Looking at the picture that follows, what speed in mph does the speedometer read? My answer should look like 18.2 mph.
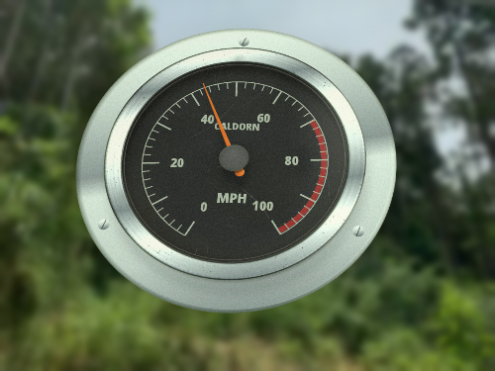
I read 43 mph
